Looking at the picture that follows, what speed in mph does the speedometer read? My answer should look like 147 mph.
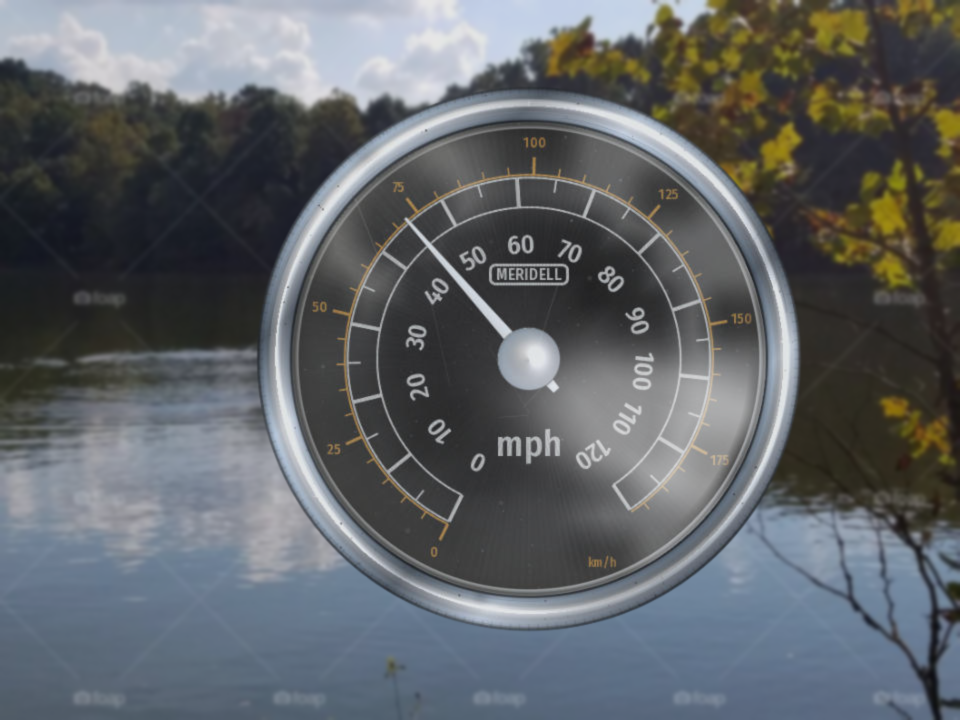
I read 45 mph
